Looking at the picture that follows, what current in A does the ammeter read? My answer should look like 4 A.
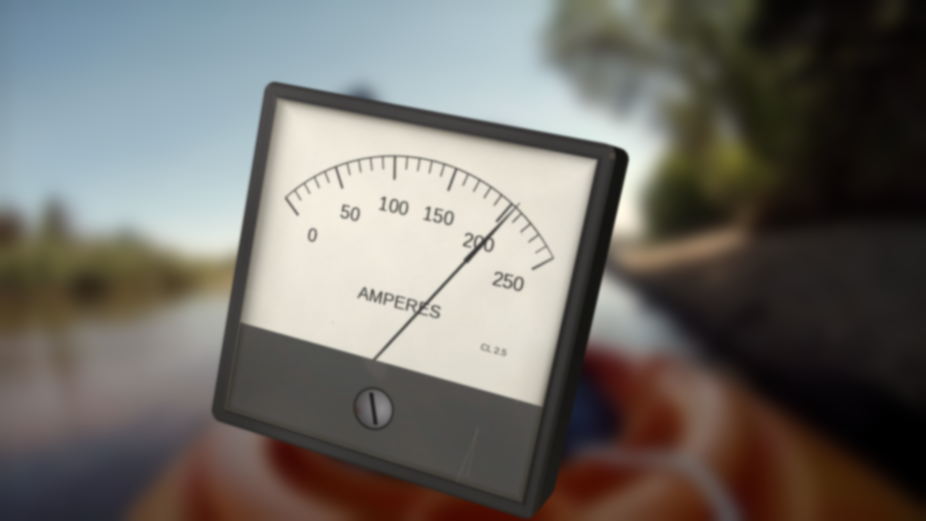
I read 205 A
